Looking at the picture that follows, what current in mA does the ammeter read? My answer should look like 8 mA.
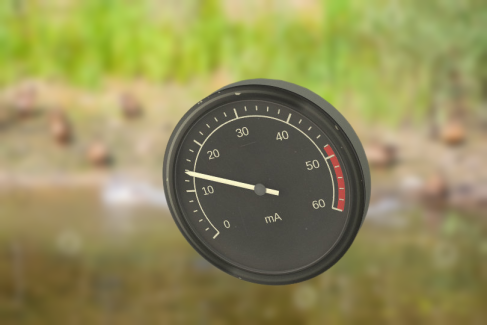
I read 14 mA
